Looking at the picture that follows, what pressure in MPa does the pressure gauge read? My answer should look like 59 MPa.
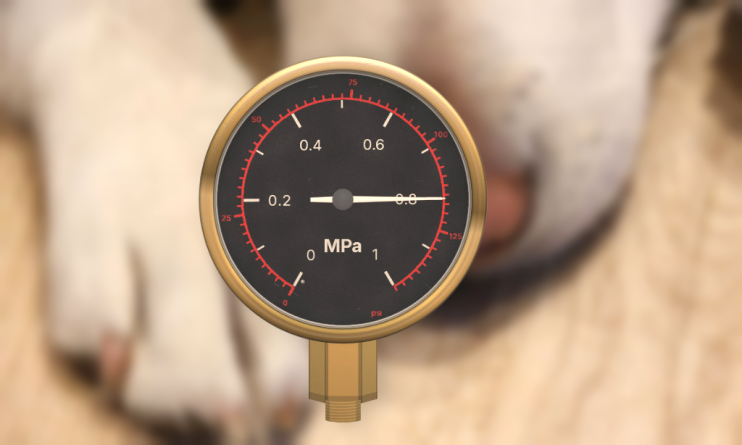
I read 0.8 MPa
